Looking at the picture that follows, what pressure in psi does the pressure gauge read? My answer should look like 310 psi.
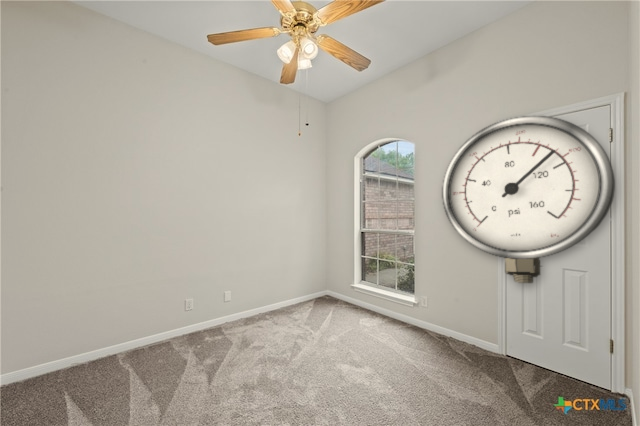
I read 110 psi
